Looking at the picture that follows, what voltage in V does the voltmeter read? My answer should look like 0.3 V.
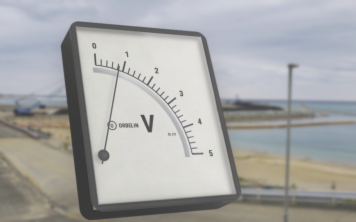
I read 0.8 V
